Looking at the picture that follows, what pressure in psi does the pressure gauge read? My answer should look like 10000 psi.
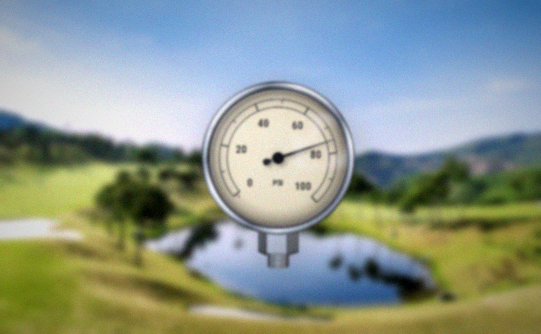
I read 75 psi
